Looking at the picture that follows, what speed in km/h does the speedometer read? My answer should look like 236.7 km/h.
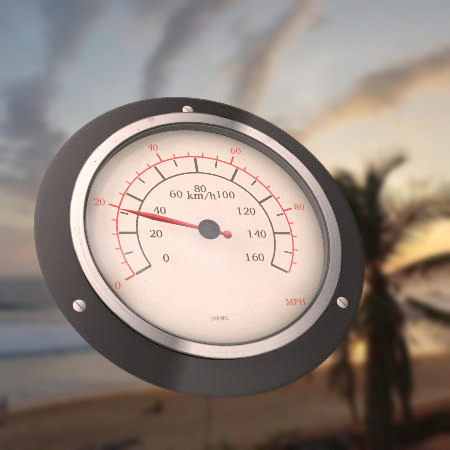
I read 30 km/h
